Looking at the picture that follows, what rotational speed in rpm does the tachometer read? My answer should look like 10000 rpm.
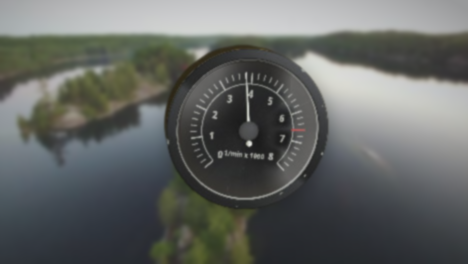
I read 3800 rpm
